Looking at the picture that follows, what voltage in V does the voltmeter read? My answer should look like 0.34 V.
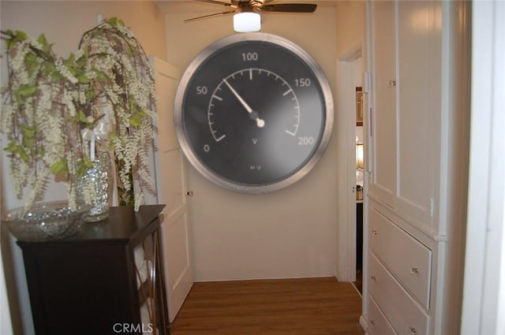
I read 70 V
